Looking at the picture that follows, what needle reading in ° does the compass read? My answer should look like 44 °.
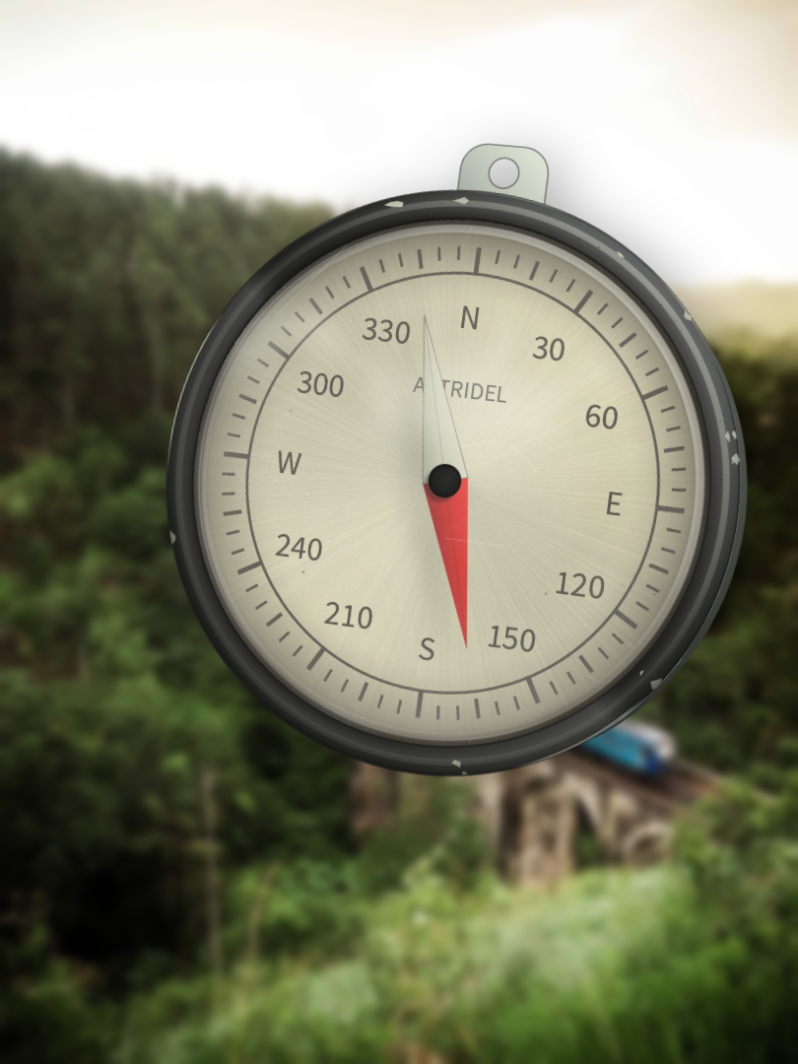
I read 165 °
